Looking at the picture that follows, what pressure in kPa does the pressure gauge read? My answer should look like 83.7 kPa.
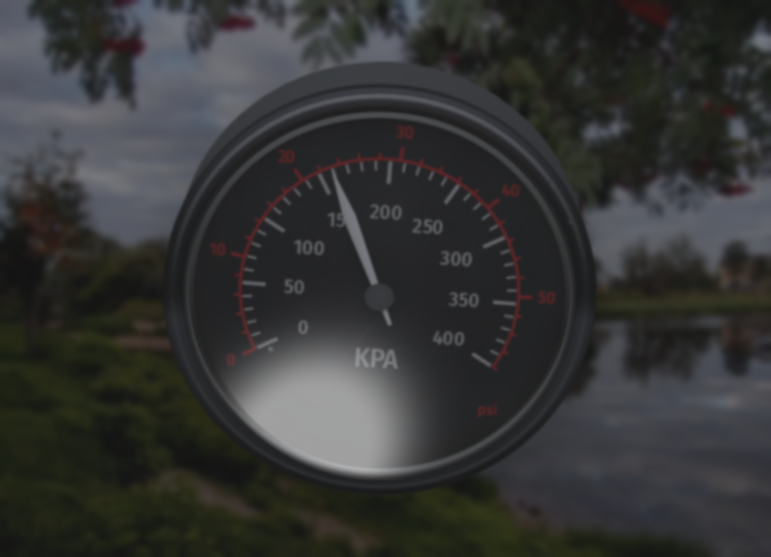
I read 160 kPa
